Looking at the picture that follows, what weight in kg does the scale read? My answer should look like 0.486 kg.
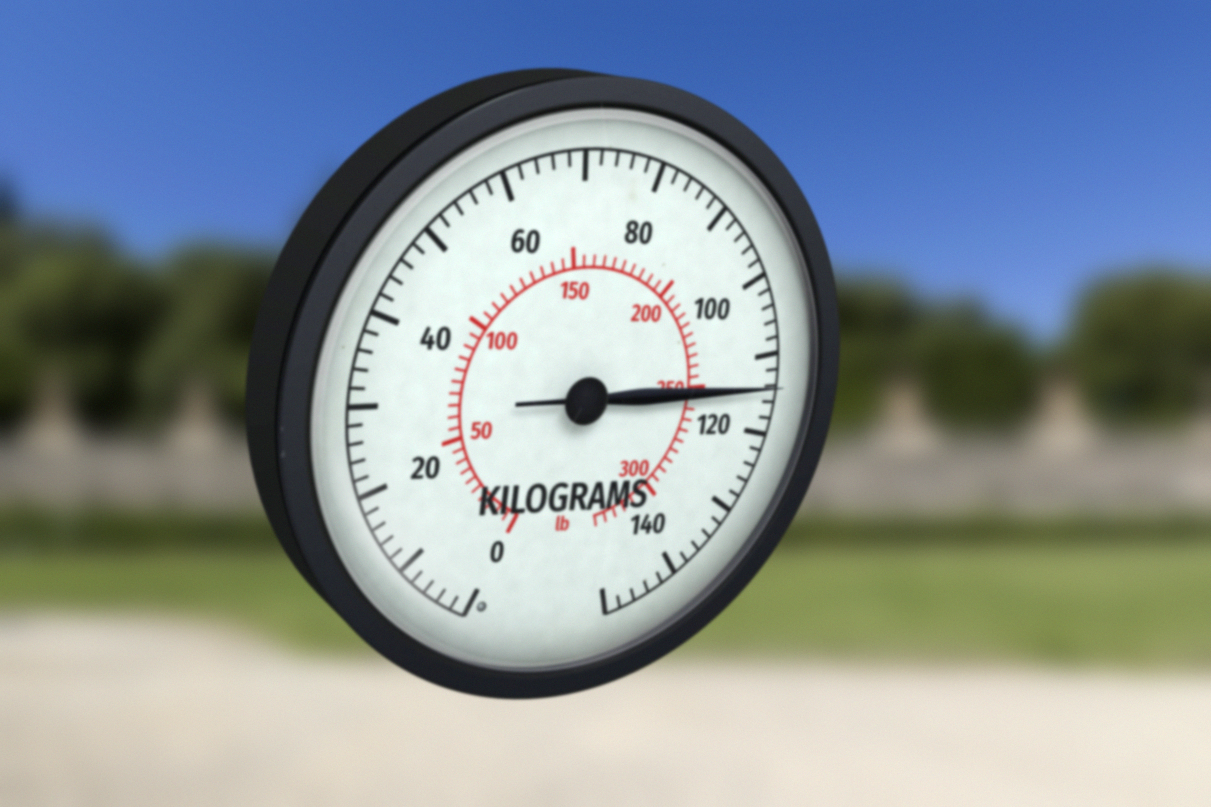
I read 114 kg
